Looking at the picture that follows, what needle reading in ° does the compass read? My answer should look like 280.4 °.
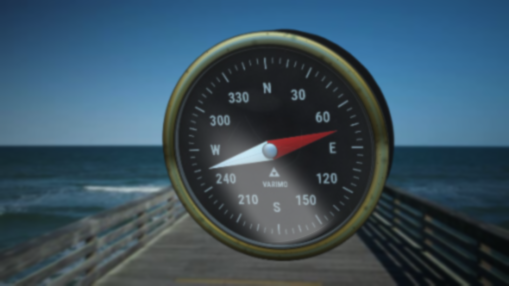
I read 75 °
